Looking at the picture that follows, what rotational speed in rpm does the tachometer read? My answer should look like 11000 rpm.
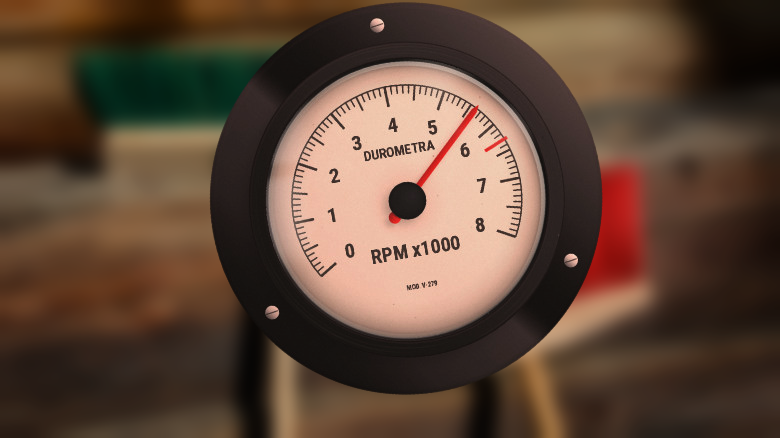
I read 5600 rpm
